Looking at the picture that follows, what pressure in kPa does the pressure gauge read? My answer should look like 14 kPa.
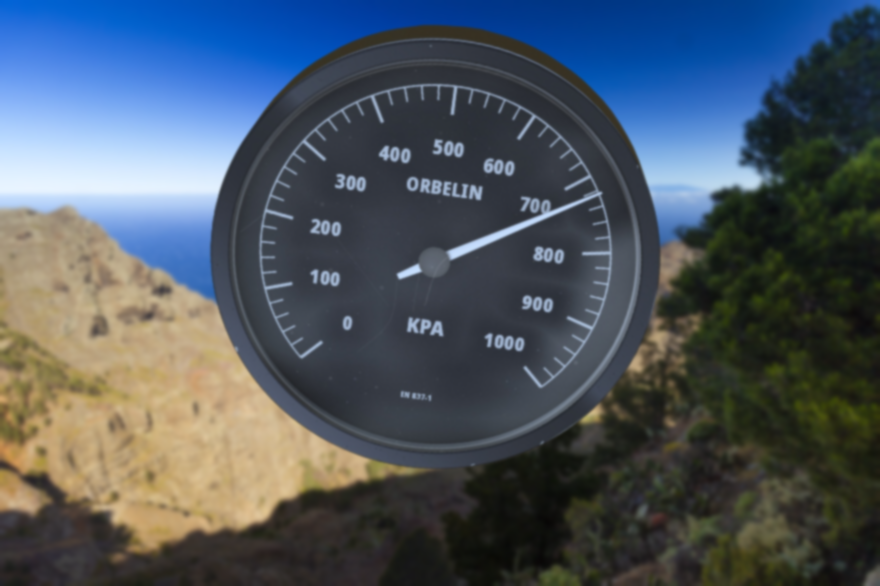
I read 720 kPa
